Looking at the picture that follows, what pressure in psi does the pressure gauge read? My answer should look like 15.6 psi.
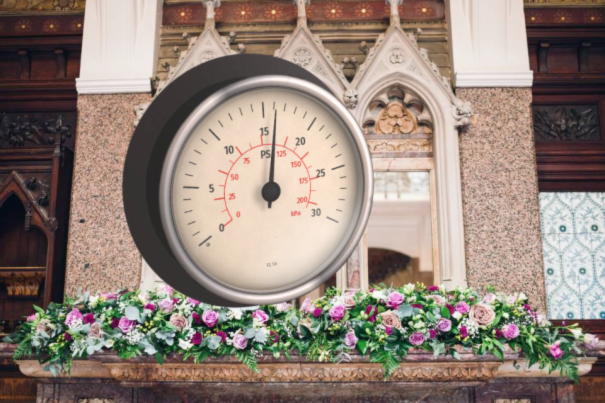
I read 16 psi
